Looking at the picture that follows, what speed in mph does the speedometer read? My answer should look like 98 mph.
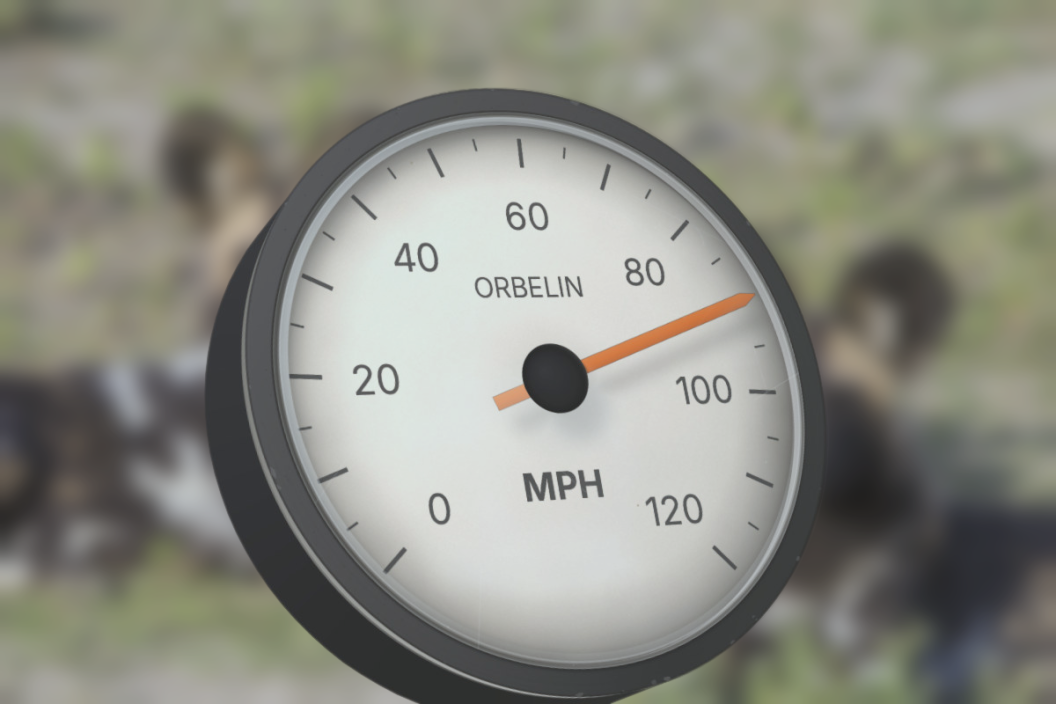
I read 90 mph
